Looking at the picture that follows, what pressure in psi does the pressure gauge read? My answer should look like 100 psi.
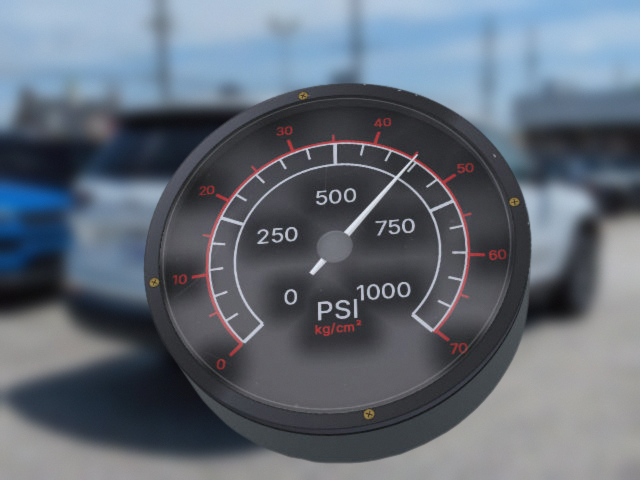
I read 650 psi
